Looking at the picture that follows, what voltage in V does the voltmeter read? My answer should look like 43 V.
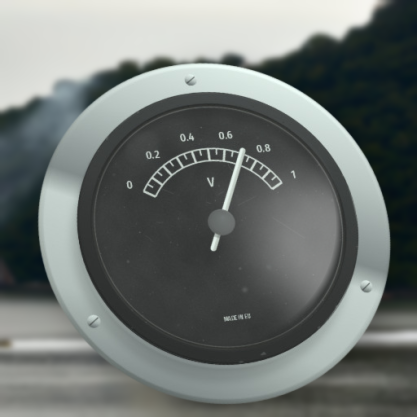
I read 0.7 V
